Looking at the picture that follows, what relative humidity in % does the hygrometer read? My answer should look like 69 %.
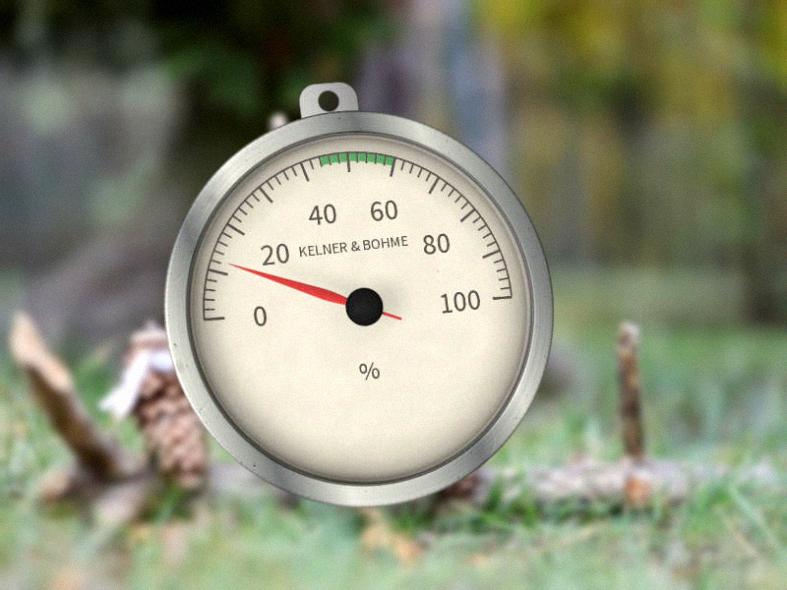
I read 12 %
